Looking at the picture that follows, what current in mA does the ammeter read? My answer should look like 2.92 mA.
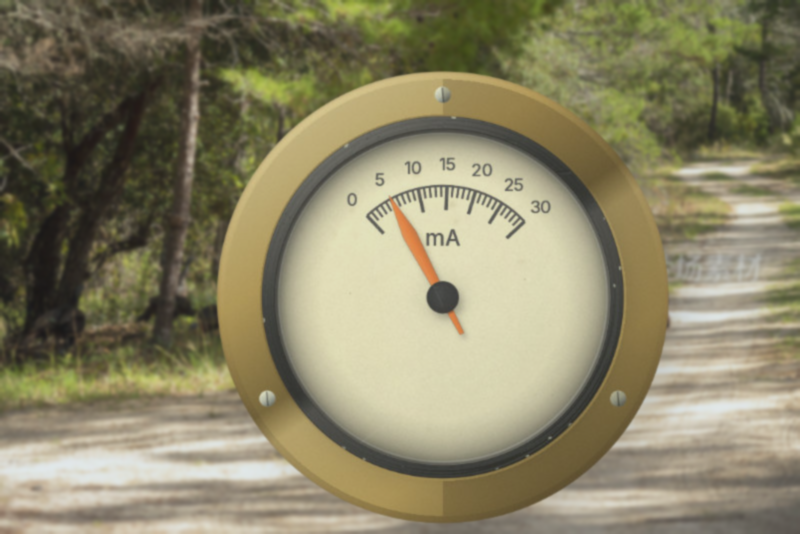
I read 5 mA
